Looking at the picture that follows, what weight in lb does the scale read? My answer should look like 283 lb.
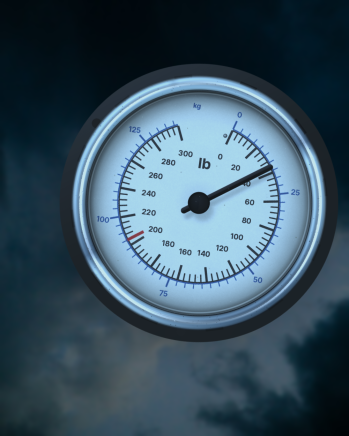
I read 36 lb
